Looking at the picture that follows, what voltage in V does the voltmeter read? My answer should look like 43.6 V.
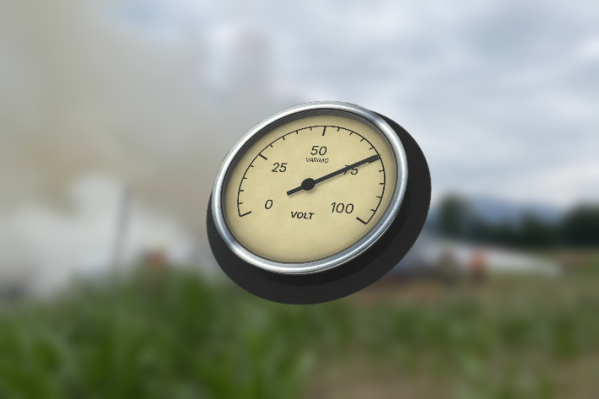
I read 75 V
